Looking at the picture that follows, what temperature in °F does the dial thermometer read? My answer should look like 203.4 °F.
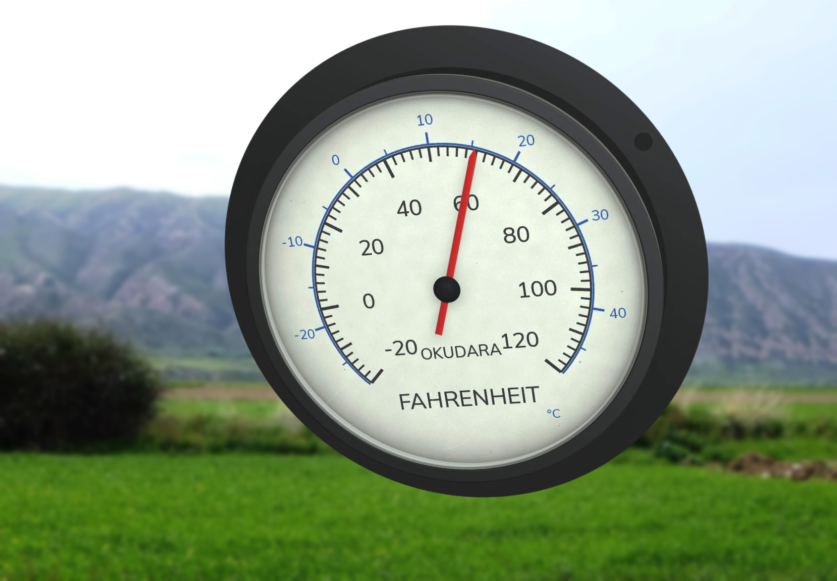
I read 60 °F
